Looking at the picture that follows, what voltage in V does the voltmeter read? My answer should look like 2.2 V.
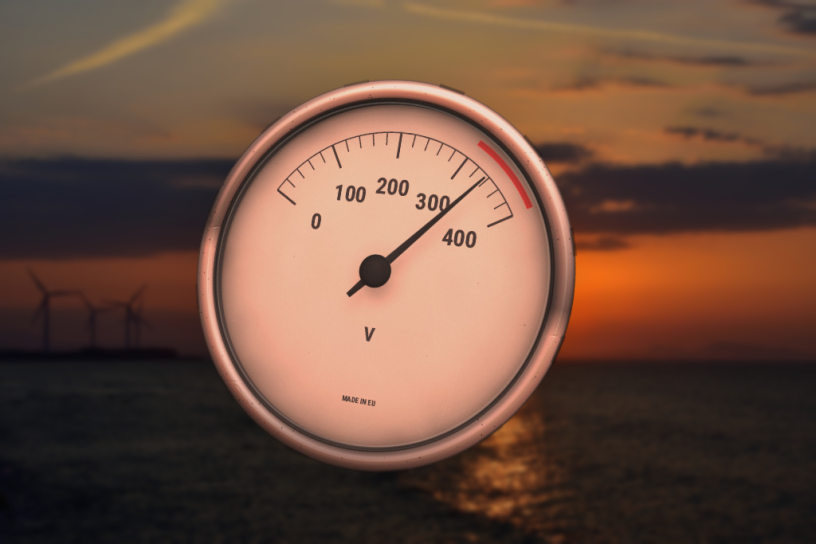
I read 340 V
